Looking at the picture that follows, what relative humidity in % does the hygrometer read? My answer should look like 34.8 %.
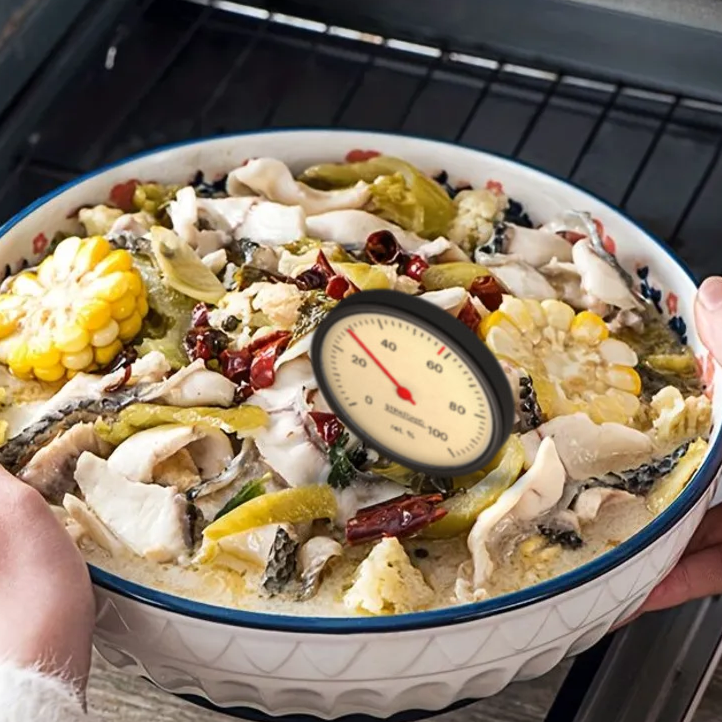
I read 30 %
